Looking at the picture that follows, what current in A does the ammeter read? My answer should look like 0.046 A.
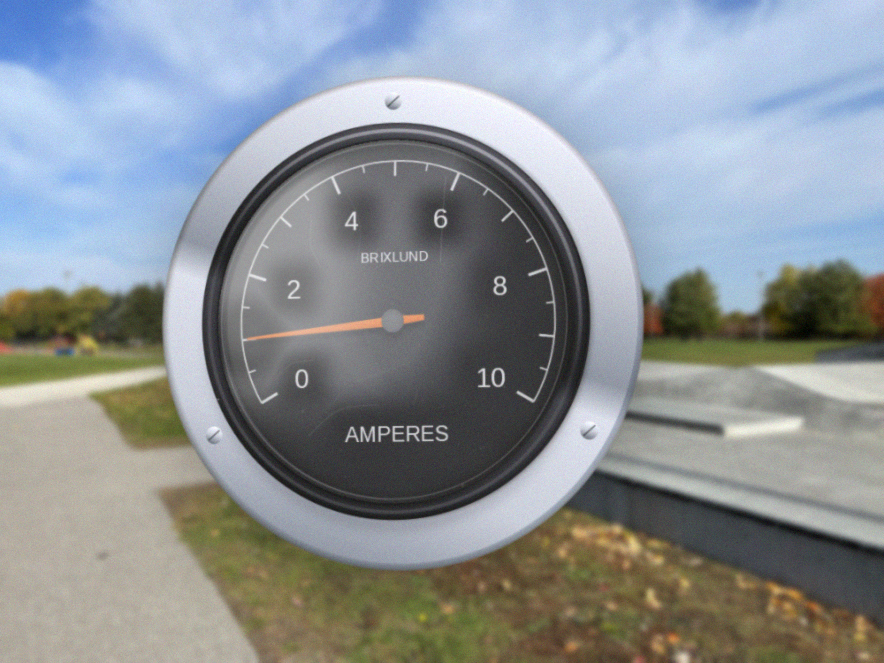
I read 1 A
